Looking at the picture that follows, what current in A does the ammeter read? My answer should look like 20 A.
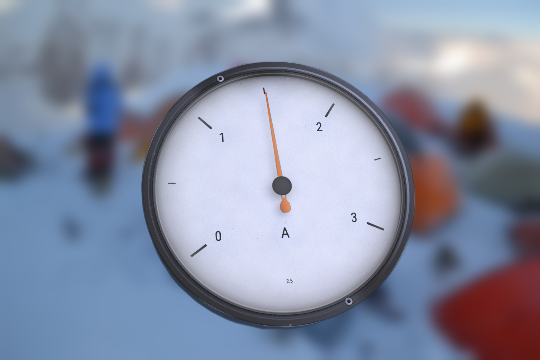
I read 1.5 A
